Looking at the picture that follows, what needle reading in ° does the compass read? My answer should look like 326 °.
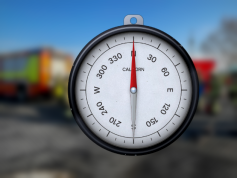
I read 0 °
